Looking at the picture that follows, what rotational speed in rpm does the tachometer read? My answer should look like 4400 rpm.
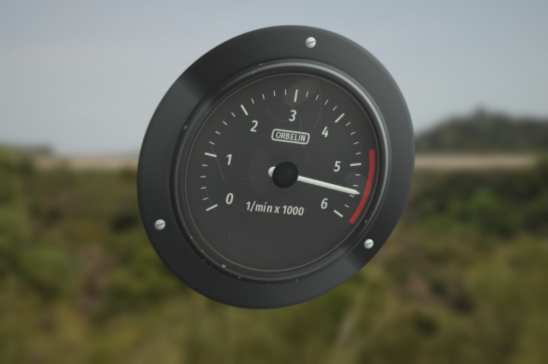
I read 5500 rpm
